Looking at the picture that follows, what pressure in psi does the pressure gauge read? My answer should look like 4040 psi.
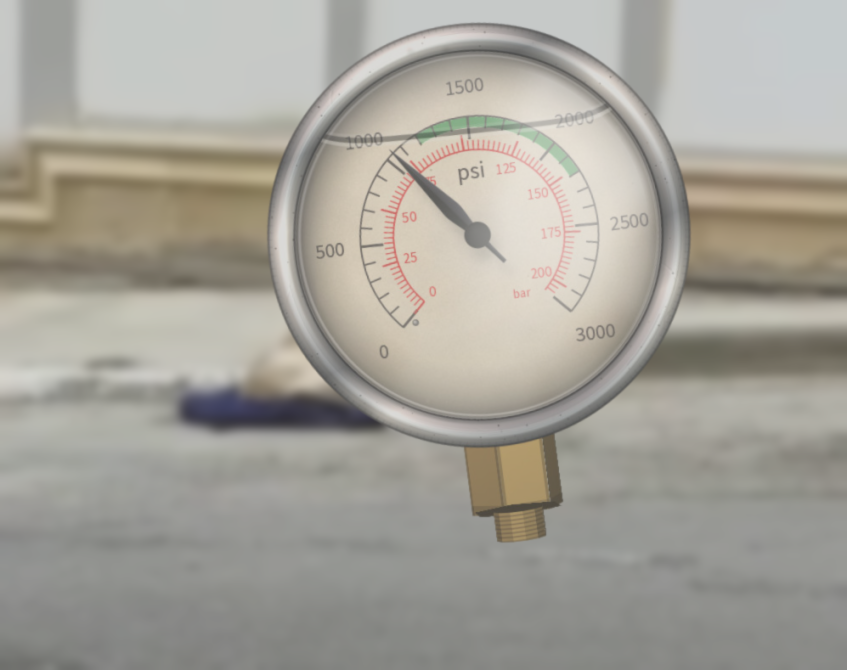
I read 1050 psi
